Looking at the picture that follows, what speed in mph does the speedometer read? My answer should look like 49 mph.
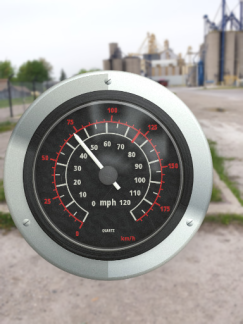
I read 45 mph
